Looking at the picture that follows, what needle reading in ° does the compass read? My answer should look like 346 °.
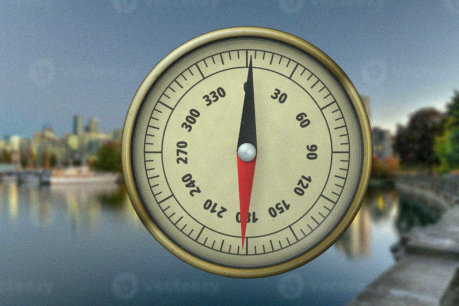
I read 182.5 °
